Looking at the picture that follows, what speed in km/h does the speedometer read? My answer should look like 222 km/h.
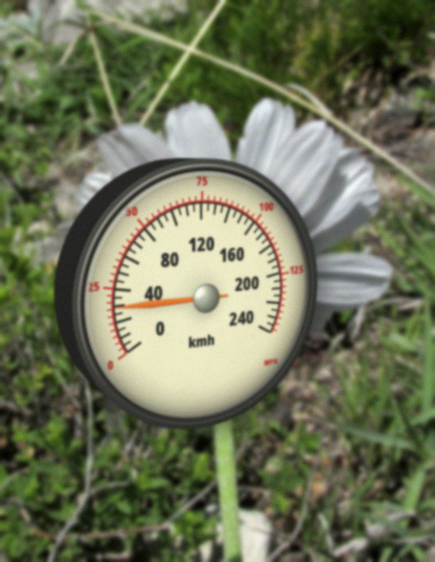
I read 30 km/h
